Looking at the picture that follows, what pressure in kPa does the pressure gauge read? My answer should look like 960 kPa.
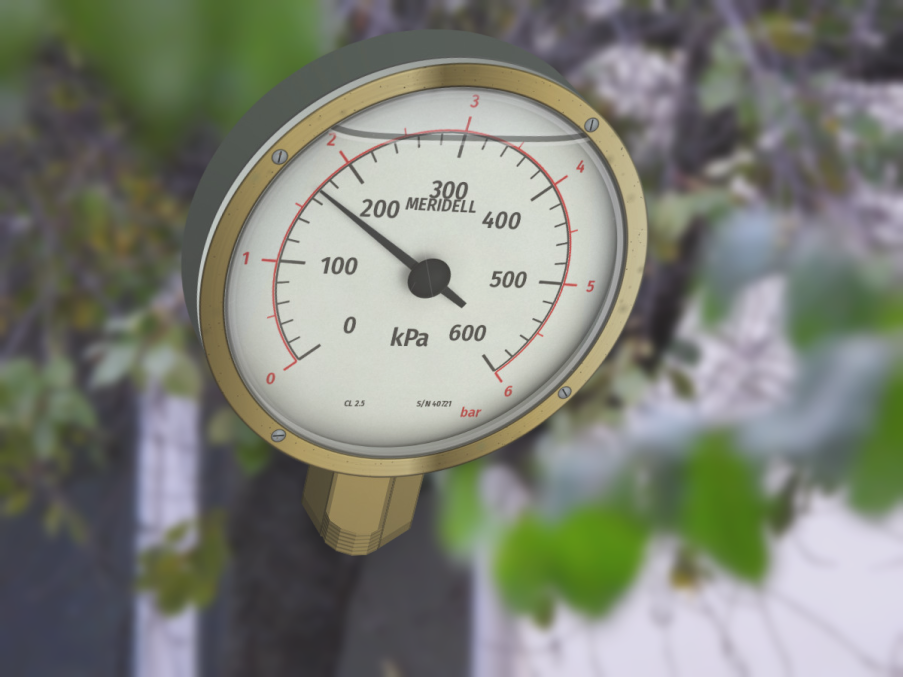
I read 170 kPa
